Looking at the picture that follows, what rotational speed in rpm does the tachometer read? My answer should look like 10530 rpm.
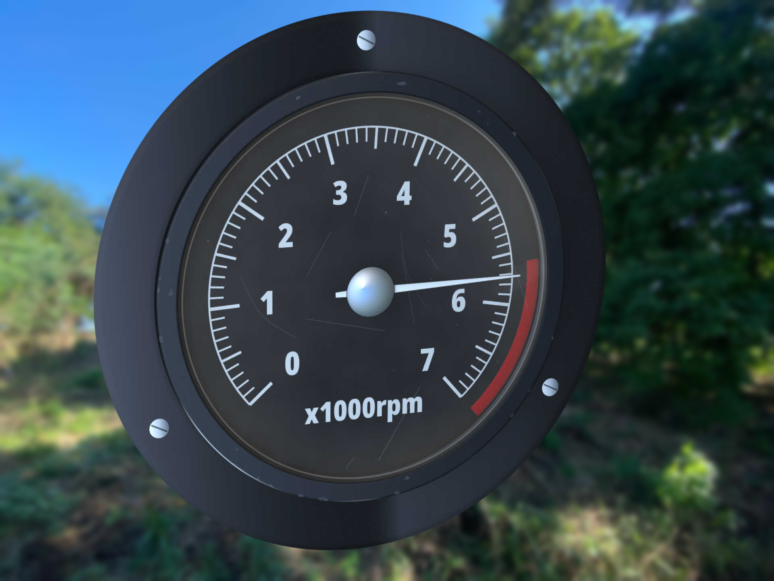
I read 5700 rpm
